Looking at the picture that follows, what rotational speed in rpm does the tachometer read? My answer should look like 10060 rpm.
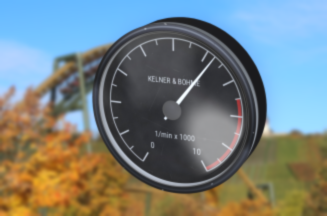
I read 6250 rpm
